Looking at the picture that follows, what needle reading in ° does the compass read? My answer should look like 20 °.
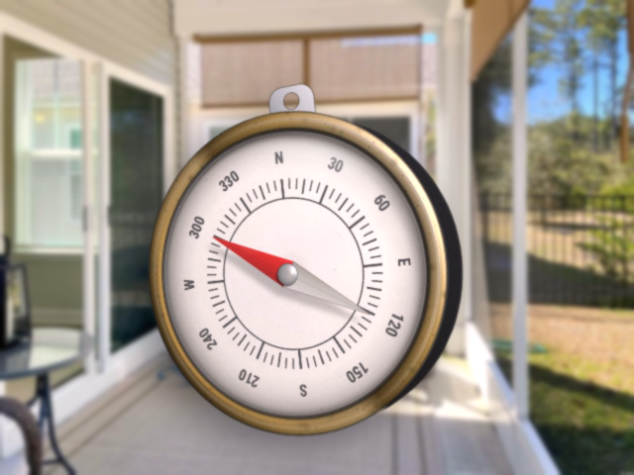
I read 300 °
